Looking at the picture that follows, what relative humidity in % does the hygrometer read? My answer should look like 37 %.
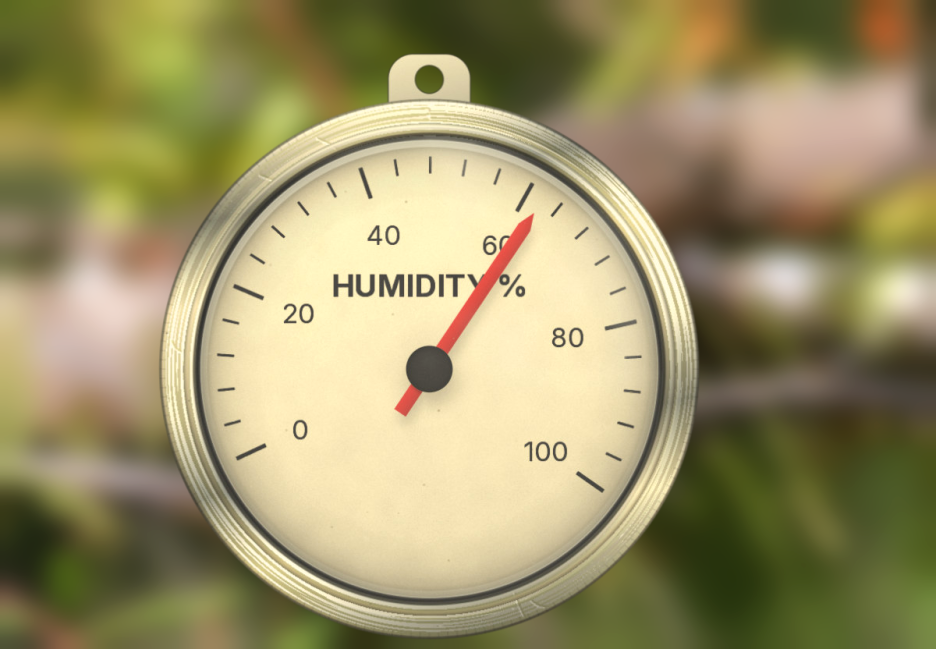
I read 62 %
